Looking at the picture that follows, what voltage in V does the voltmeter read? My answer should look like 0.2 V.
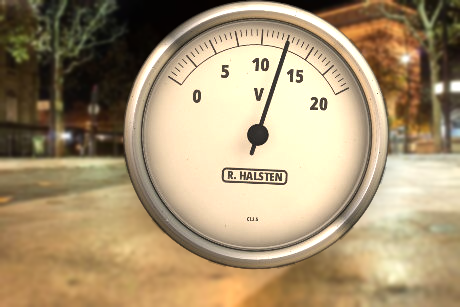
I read 12.5 V
